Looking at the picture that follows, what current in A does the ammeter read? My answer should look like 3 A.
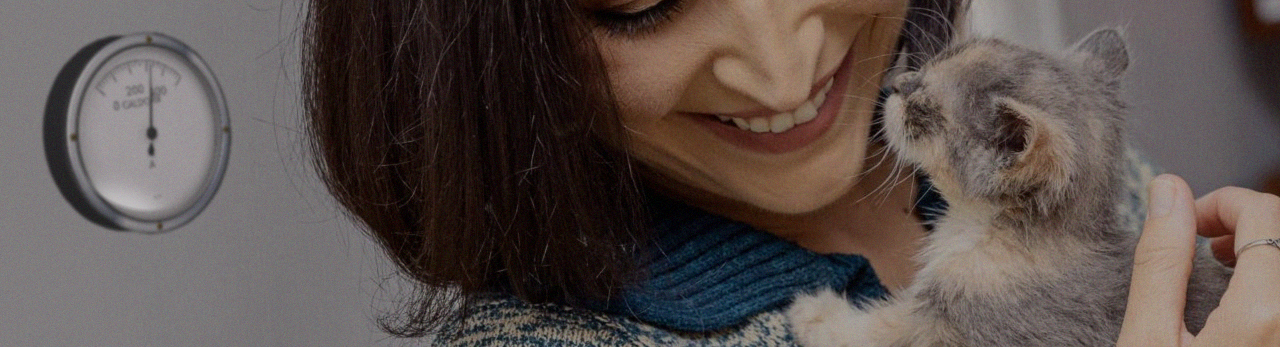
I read 300 A
